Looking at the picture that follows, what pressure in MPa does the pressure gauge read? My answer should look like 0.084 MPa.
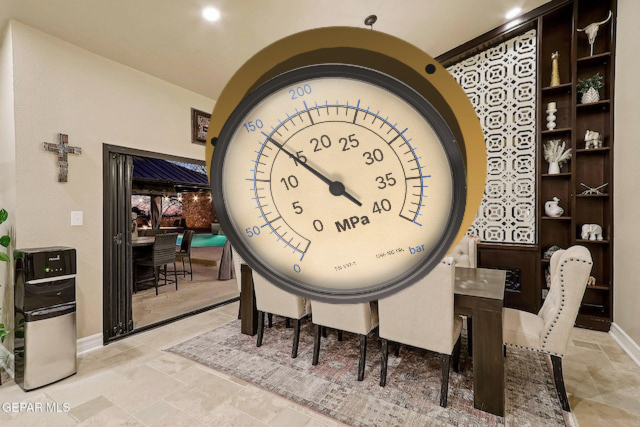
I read 15 MPa
